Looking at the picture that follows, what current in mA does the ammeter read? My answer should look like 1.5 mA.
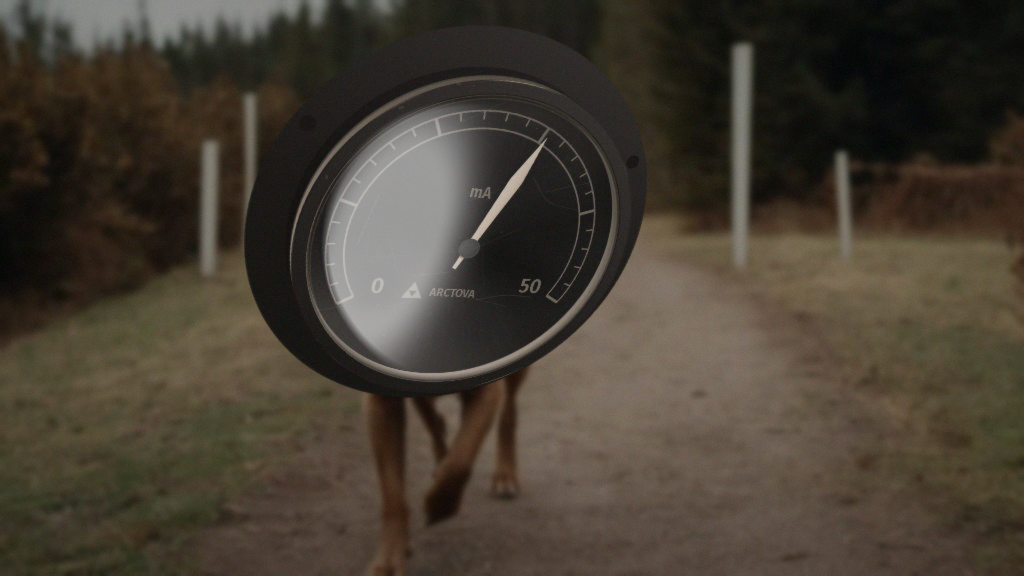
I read 30 mA
